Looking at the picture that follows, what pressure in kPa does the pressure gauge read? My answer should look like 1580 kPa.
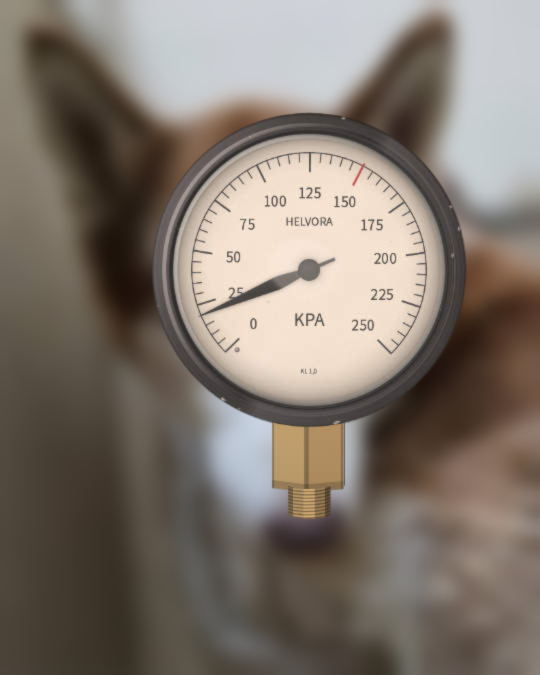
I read 20 kPa
